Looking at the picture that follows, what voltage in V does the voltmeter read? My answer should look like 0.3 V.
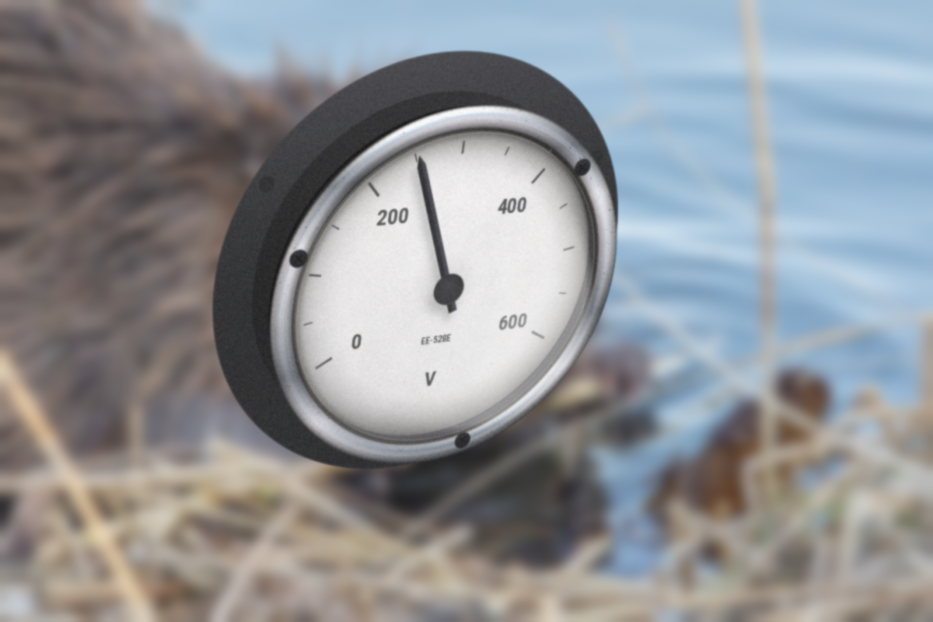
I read 250 V
